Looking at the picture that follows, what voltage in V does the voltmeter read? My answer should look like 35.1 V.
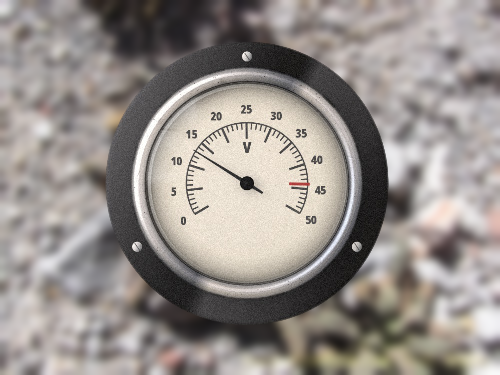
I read 13 V
